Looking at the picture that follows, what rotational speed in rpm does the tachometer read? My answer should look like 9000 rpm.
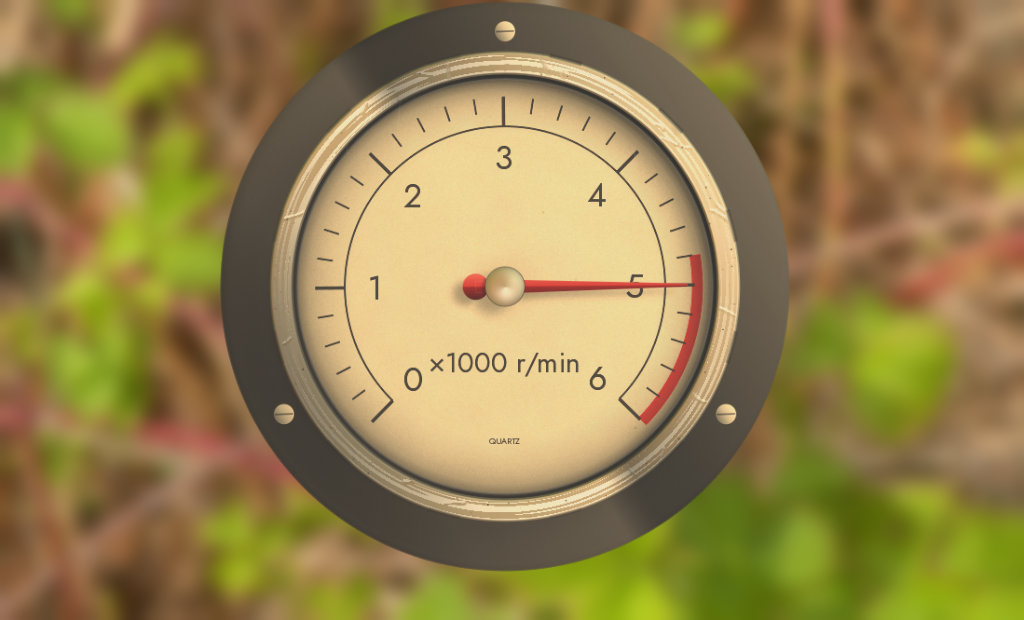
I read 5000 rpm
